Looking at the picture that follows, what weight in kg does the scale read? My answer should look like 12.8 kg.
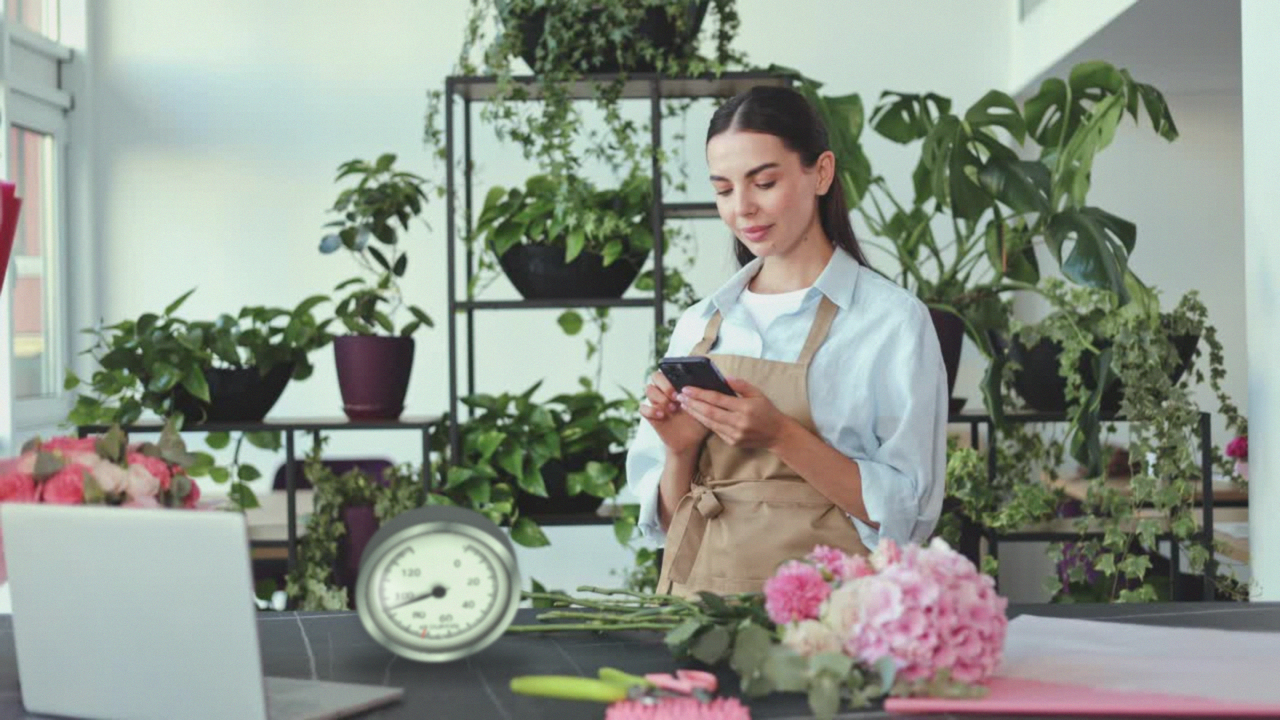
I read 95 kg
